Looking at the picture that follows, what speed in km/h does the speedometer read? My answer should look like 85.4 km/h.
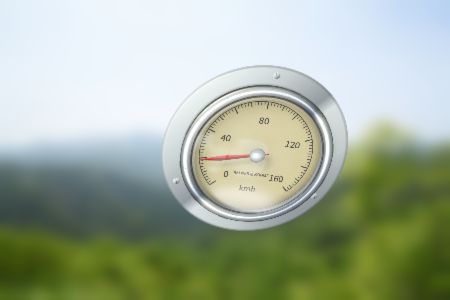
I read 20 km/h
